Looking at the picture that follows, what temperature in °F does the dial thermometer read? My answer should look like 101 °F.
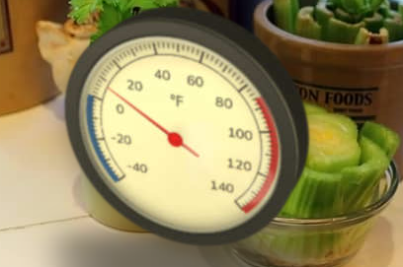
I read 10 °F
